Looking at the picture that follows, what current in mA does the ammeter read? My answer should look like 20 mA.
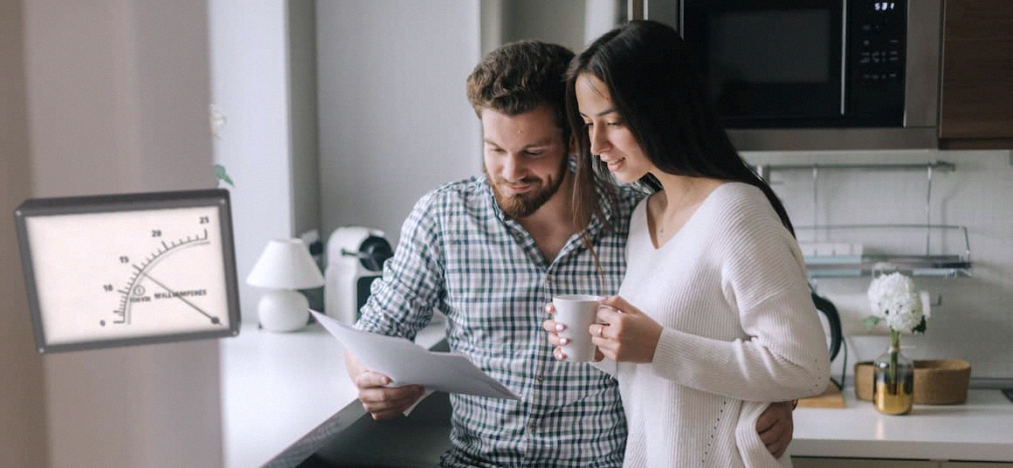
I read 15 mA
